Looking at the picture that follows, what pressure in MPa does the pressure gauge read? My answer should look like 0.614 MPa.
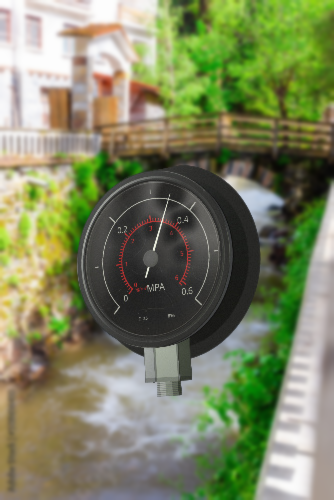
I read 0.35 MPa
